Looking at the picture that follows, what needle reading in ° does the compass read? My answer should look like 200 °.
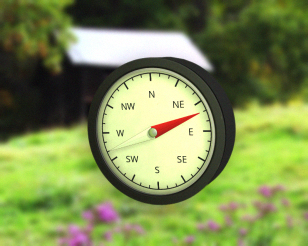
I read 70 °
